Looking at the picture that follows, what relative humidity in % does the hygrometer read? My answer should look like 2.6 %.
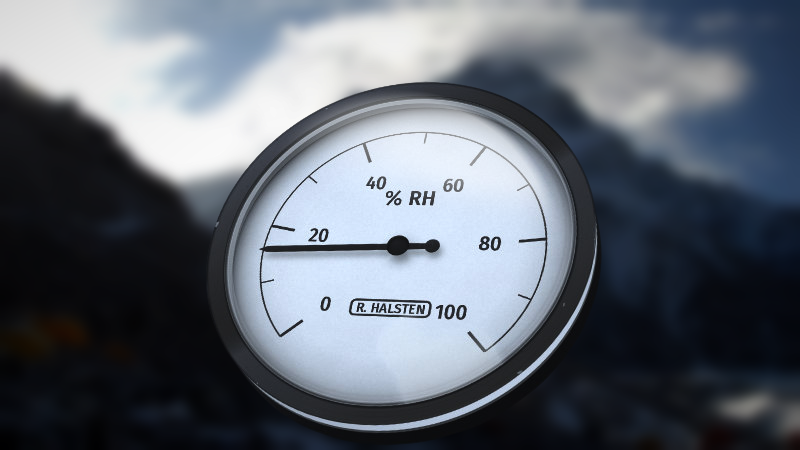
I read 15 %
